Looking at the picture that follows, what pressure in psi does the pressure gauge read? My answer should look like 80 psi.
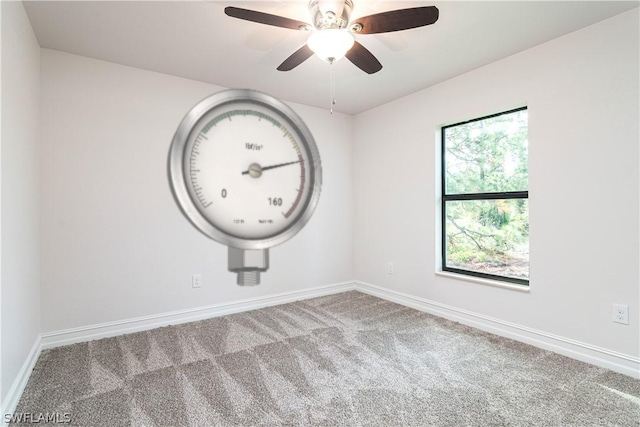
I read 120 psi
